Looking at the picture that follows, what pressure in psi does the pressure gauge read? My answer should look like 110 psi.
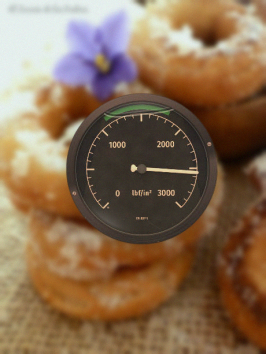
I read 2550 psi
